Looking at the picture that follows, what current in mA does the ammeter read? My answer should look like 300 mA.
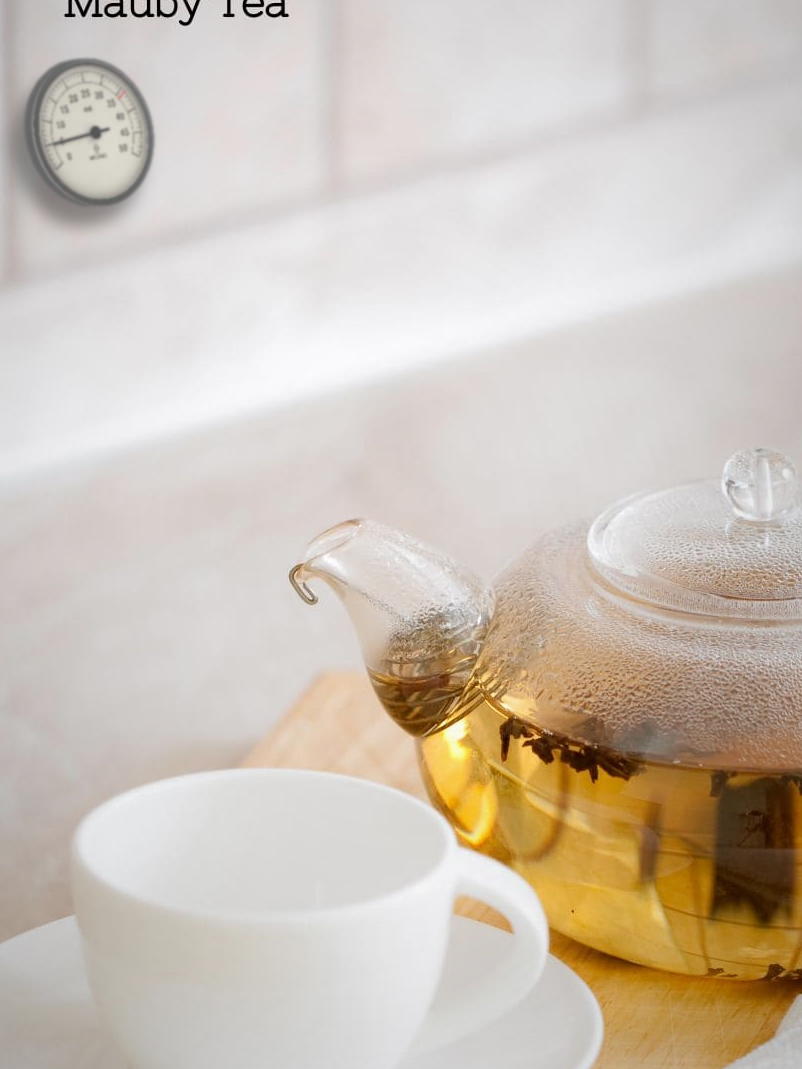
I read 5 mA
